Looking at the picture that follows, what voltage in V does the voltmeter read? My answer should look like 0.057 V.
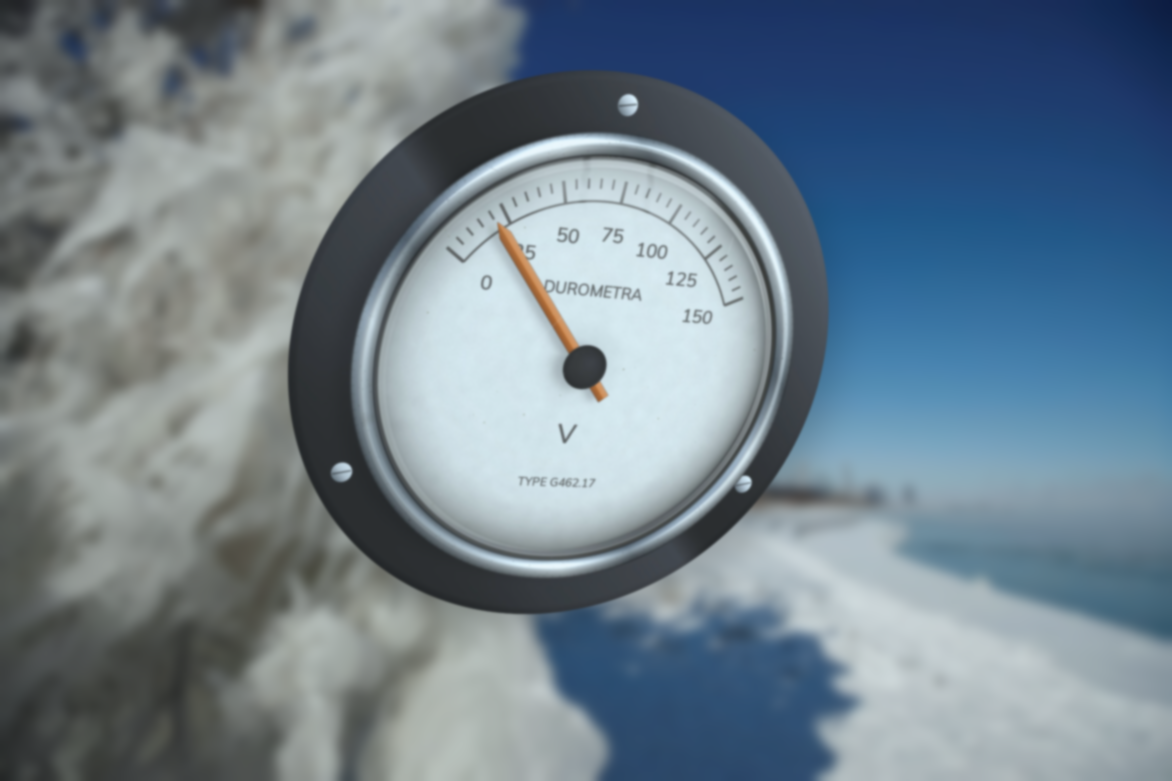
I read 20 V
